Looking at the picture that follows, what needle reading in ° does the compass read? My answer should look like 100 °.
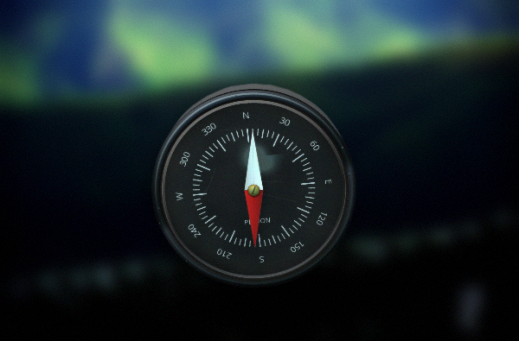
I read 185 °
